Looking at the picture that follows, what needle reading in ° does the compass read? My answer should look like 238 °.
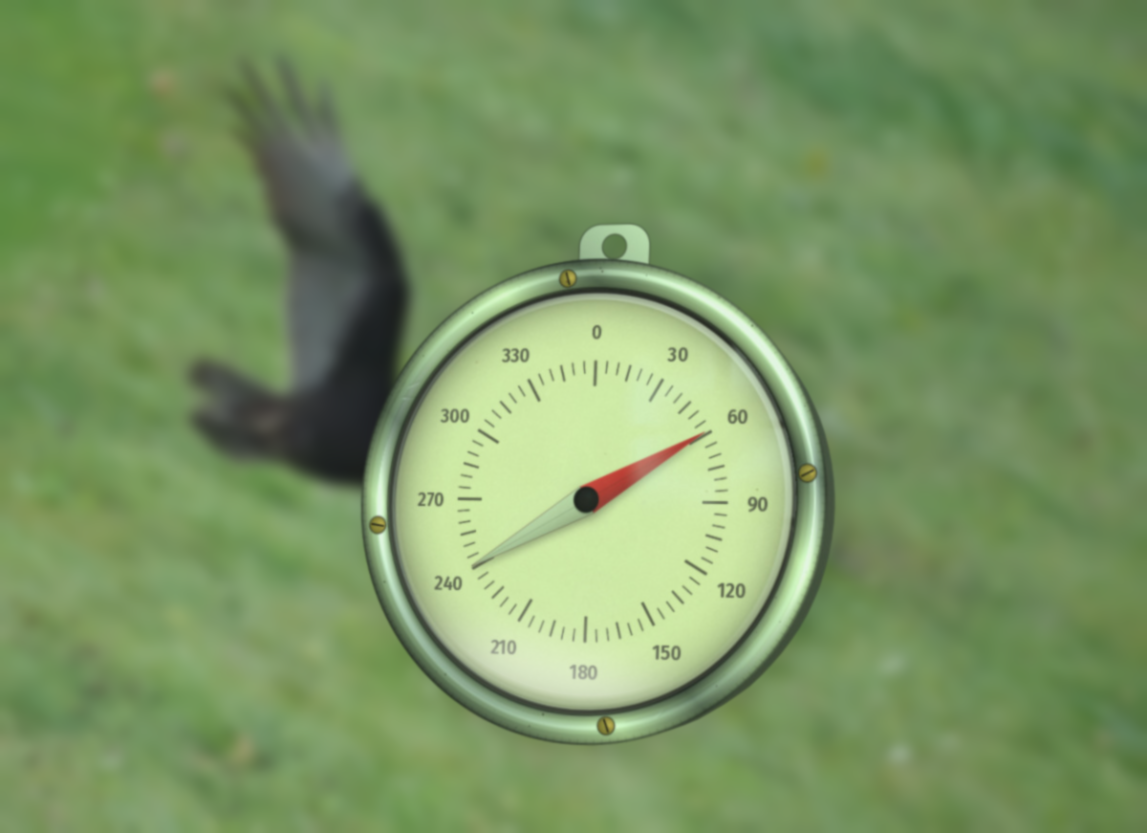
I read 60 °
